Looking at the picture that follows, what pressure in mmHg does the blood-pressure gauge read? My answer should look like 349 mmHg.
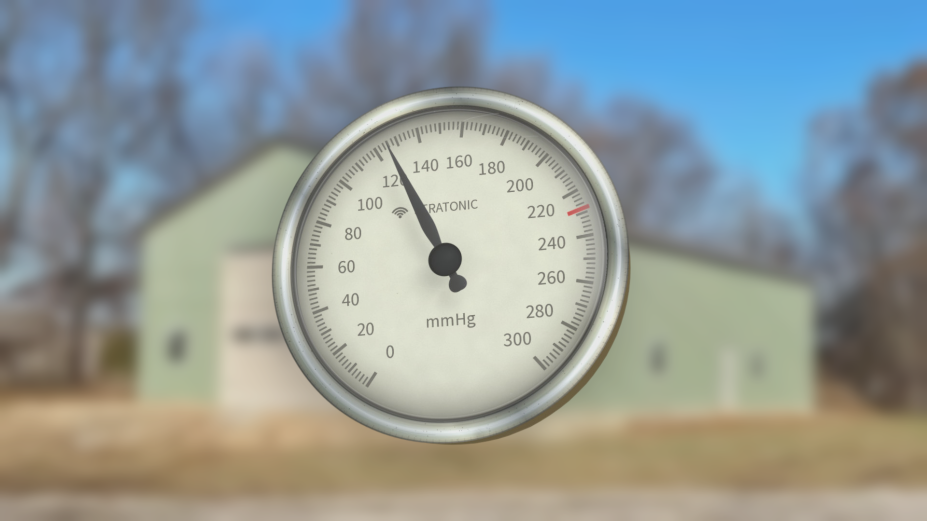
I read 126 mmHg
